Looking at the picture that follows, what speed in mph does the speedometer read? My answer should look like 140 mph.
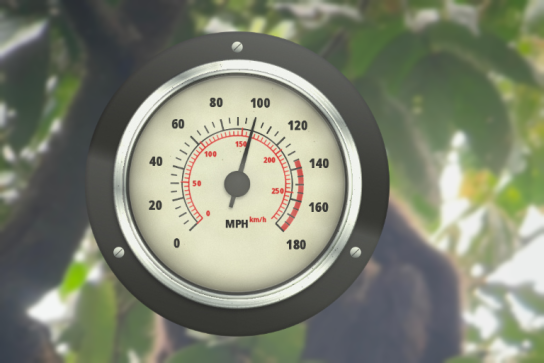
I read 100 mph
